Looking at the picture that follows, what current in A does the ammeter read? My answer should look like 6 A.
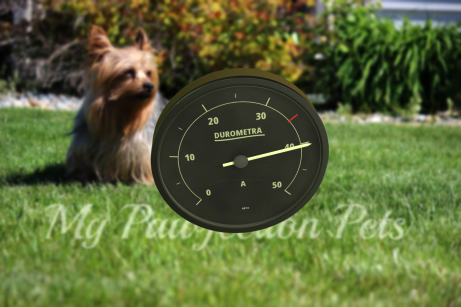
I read 40 A
